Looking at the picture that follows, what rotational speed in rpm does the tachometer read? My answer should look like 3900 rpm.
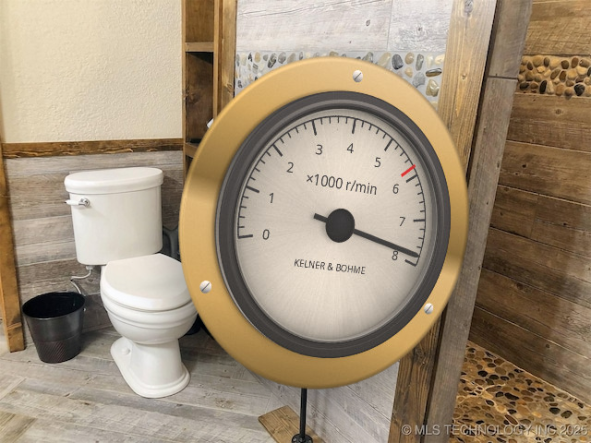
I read 7800 rpm
